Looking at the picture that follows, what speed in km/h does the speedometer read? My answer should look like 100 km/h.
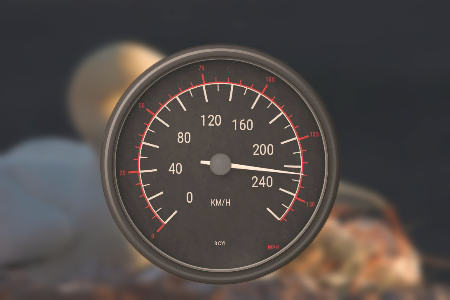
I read 225 km/h
